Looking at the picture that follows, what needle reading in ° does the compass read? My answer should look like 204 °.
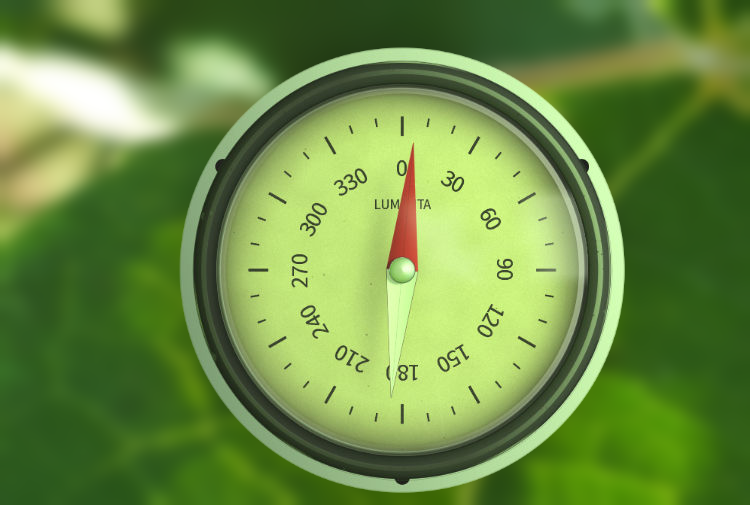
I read 5 °
